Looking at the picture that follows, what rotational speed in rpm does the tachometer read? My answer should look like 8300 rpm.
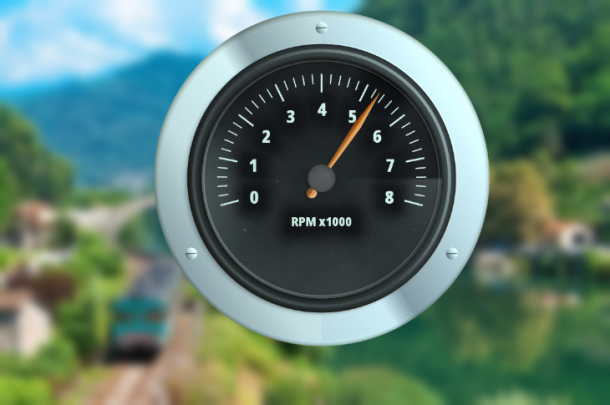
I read 5300 rpm
